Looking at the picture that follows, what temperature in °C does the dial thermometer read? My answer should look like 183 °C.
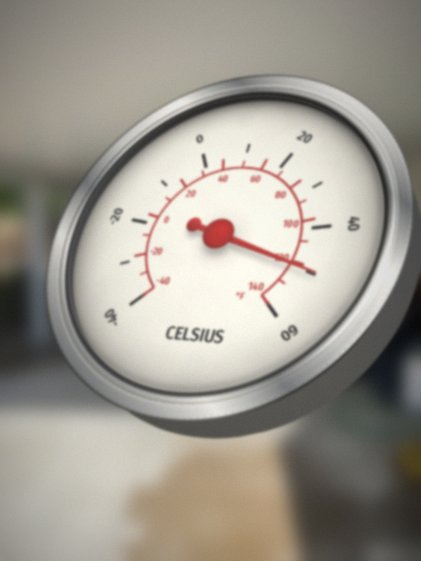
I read 50 °C
